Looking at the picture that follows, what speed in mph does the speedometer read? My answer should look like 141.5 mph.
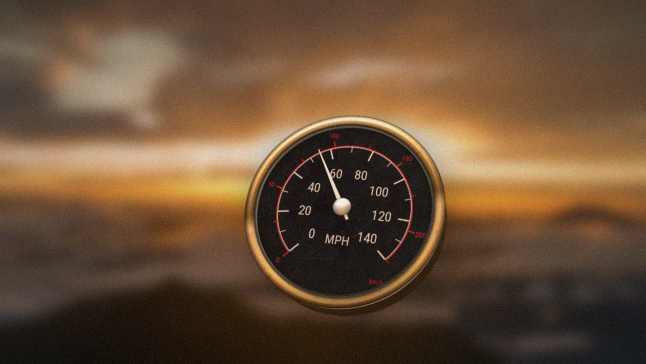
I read 55 mph
